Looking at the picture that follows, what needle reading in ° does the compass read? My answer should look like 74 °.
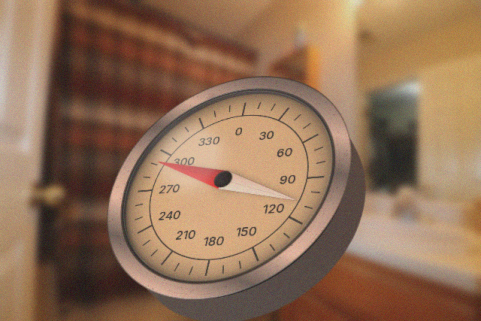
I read 290 °
